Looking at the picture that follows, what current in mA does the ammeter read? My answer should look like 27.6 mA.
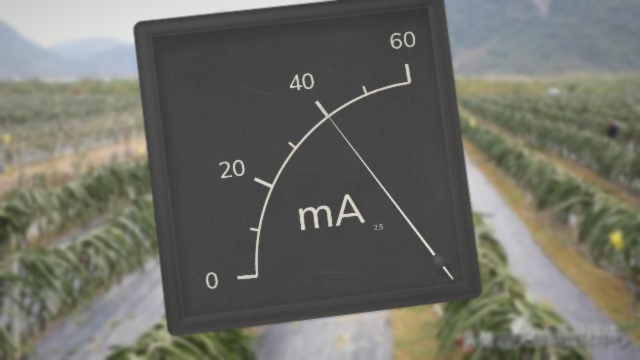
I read 40 mA
